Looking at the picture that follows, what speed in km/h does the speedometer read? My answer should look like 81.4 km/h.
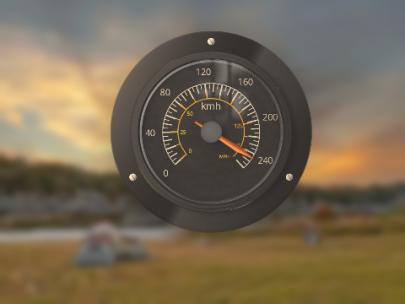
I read 245 km/h
